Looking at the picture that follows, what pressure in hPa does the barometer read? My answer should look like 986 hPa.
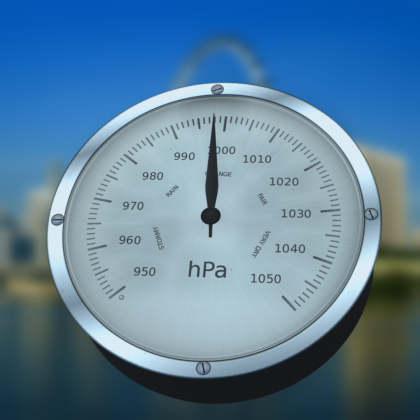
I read 998 hPa
